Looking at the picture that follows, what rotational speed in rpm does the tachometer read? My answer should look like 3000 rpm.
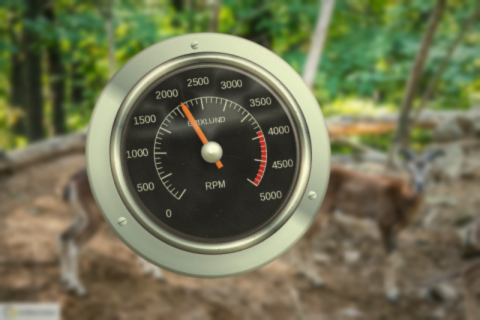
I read 2100 rpm
